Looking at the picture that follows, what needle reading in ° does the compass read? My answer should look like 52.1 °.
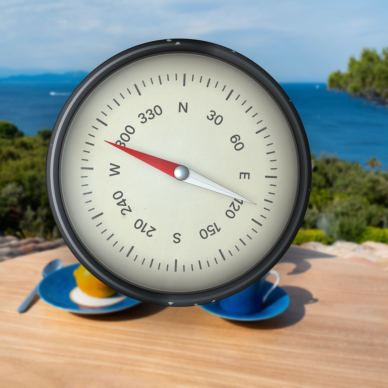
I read 290 °
